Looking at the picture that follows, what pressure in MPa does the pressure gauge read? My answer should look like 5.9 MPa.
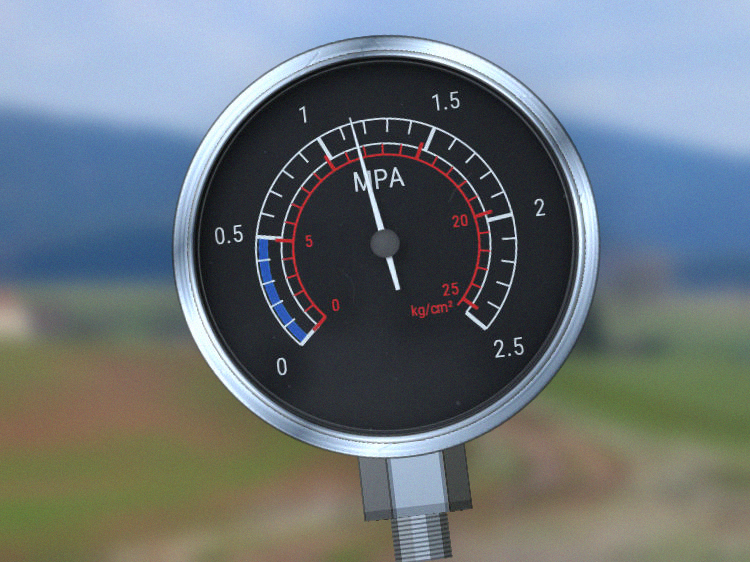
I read 1.15 MPa
